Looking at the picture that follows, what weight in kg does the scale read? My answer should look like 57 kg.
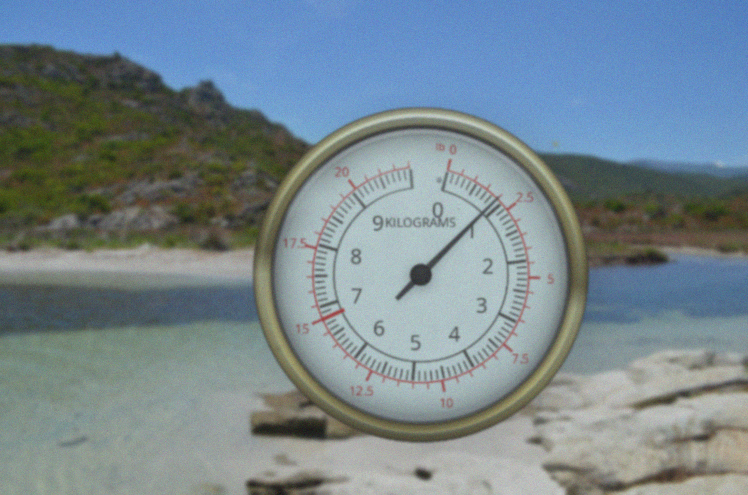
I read 0.9 kg
